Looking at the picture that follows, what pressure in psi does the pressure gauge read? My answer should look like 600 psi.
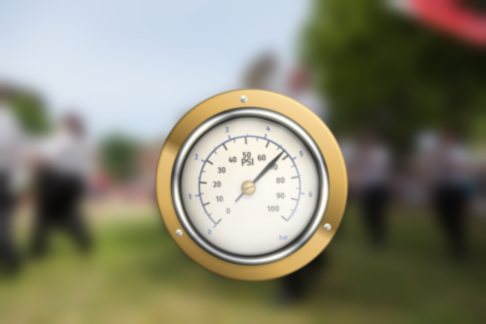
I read 67.5 psi
